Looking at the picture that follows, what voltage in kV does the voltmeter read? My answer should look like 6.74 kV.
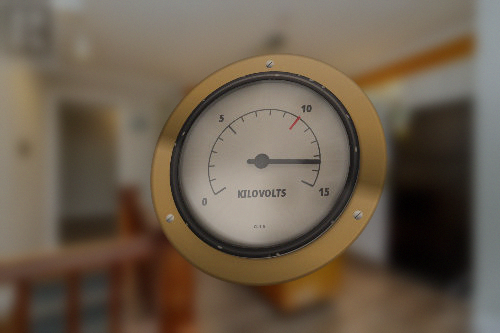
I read 13.5 kV
